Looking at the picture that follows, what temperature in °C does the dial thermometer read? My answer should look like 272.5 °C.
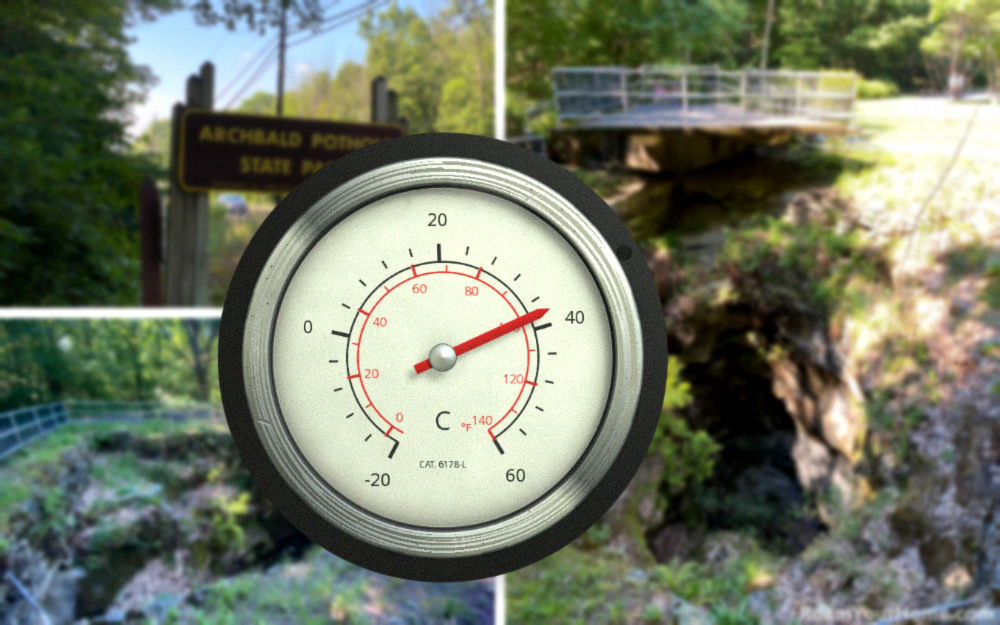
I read 38 °C
